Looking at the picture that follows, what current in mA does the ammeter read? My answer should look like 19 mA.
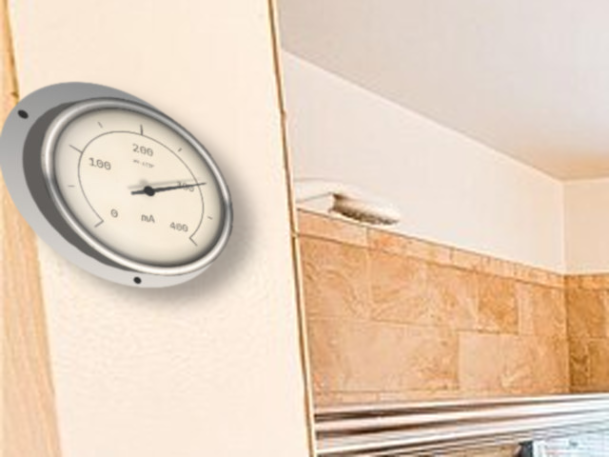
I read 300 mA
